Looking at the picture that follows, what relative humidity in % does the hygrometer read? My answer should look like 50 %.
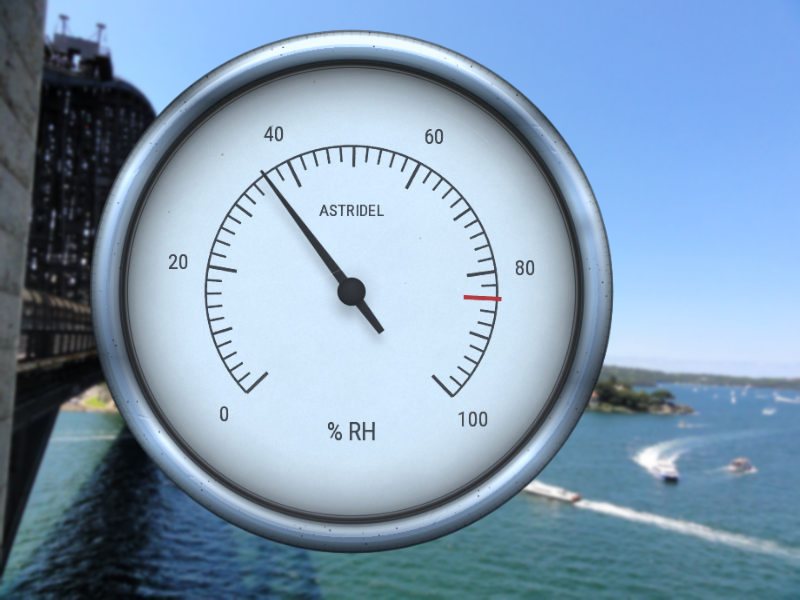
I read 36 %
